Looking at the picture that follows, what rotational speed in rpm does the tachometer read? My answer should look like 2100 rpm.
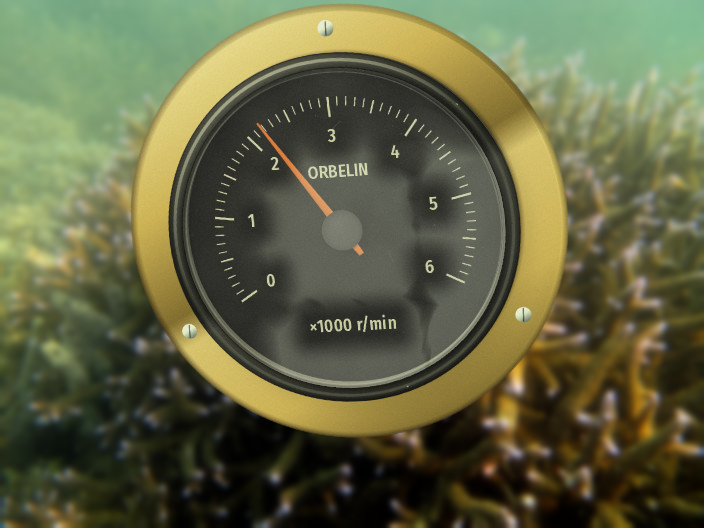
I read 2200 rpm
